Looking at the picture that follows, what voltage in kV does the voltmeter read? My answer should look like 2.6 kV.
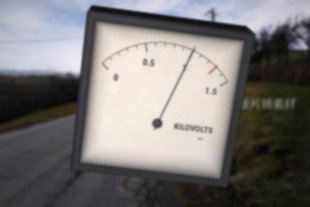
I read 1 kV
